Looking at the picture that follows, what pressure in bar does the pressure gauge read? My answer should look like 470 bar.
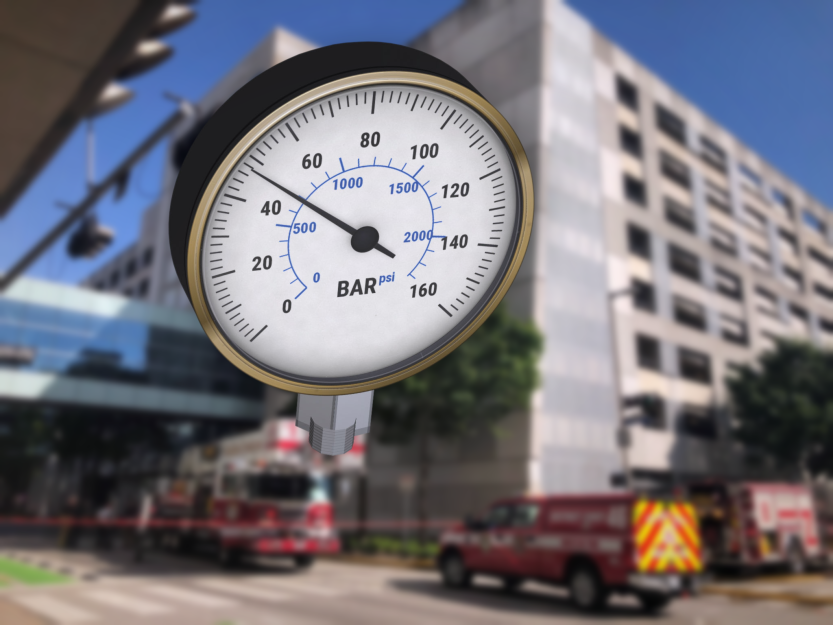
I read 48 bar
